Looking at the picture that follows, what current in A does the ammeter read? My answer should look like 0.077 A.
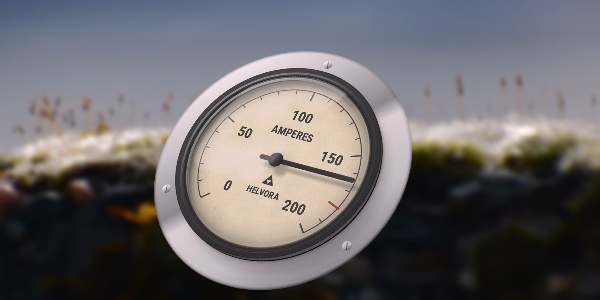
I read 165 A
